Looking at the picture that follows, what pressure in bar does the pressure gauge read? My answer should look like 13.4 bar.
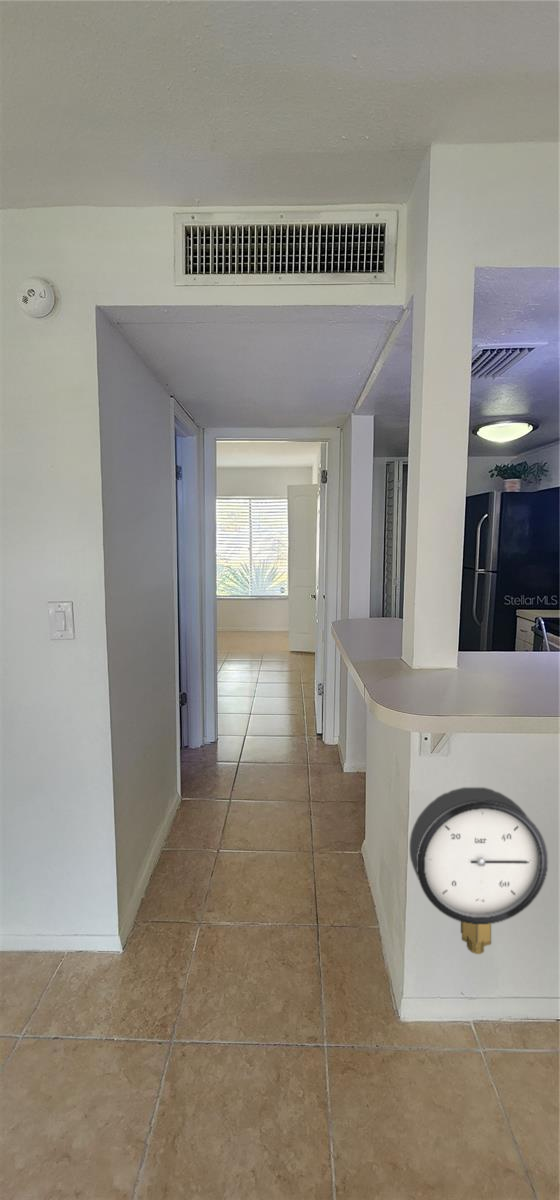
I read 50 bar
